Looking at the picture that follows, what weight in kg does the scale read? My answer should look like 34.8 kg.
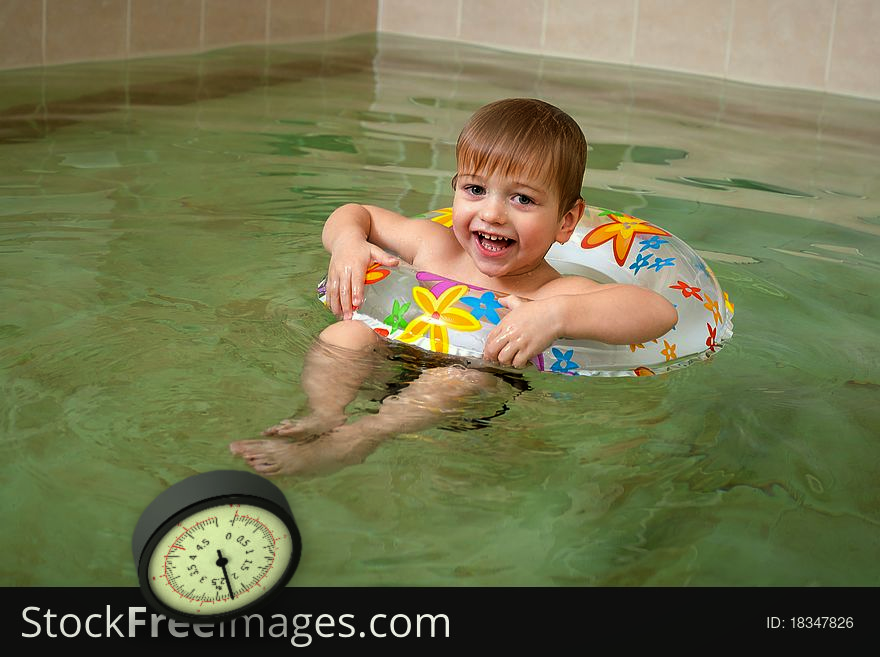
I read 2.25 kg
